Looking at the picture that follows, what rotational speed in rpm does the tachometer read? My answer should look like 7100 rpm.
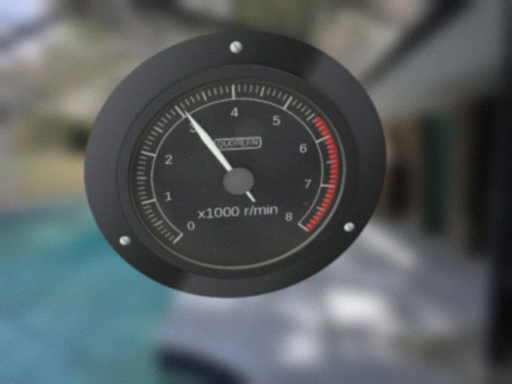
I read 3100 rpm
